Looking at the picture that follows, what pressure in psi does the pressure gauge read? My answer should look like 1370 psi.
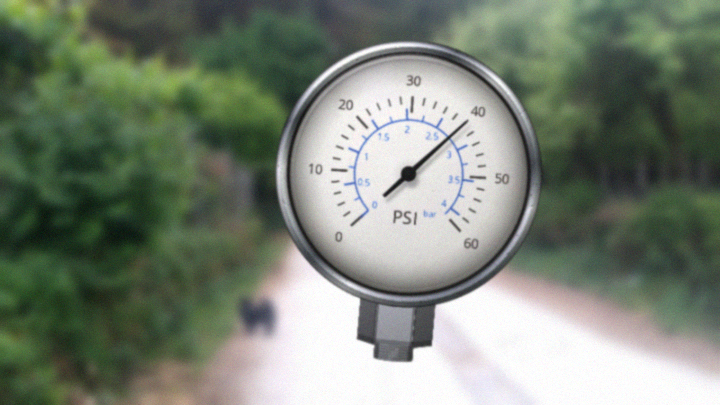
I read 40 psi
